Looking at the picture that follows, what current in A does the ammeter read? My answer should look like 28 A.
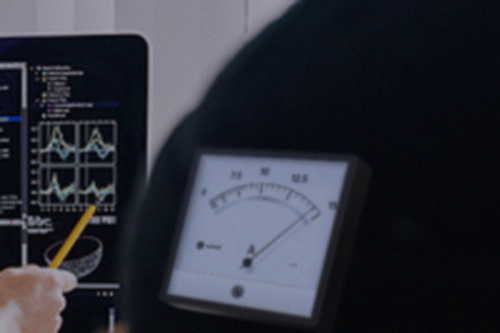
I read 14.5 A
